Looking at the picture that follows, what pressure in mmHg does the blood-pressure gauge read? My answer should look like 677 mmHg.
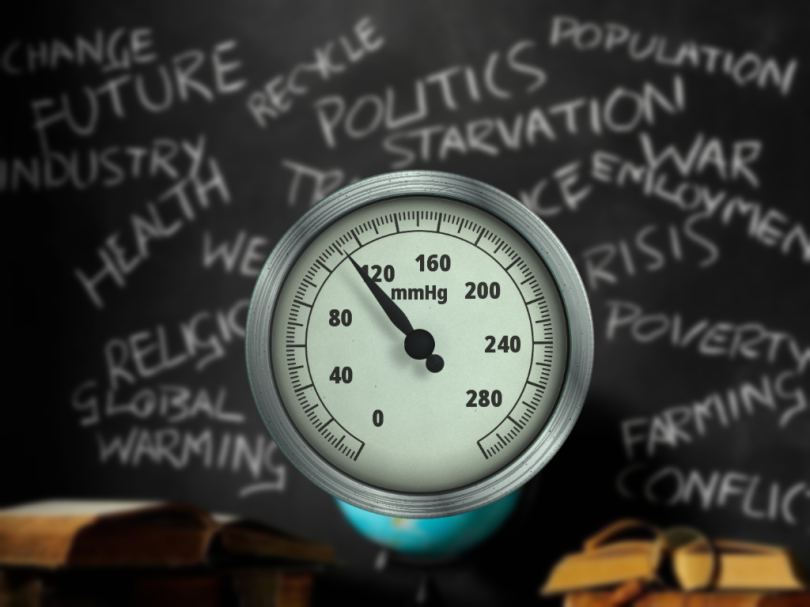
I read 112 mmHg
